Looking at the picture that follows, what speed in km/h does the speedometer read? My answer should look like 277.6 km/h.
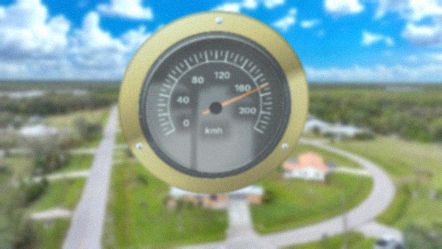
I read 170 km/h
